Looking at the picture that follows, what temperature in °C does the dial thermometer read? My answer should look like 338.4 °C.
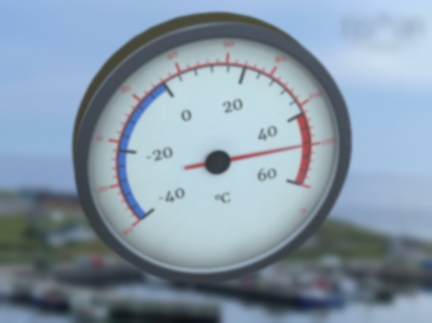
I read 48 °C
